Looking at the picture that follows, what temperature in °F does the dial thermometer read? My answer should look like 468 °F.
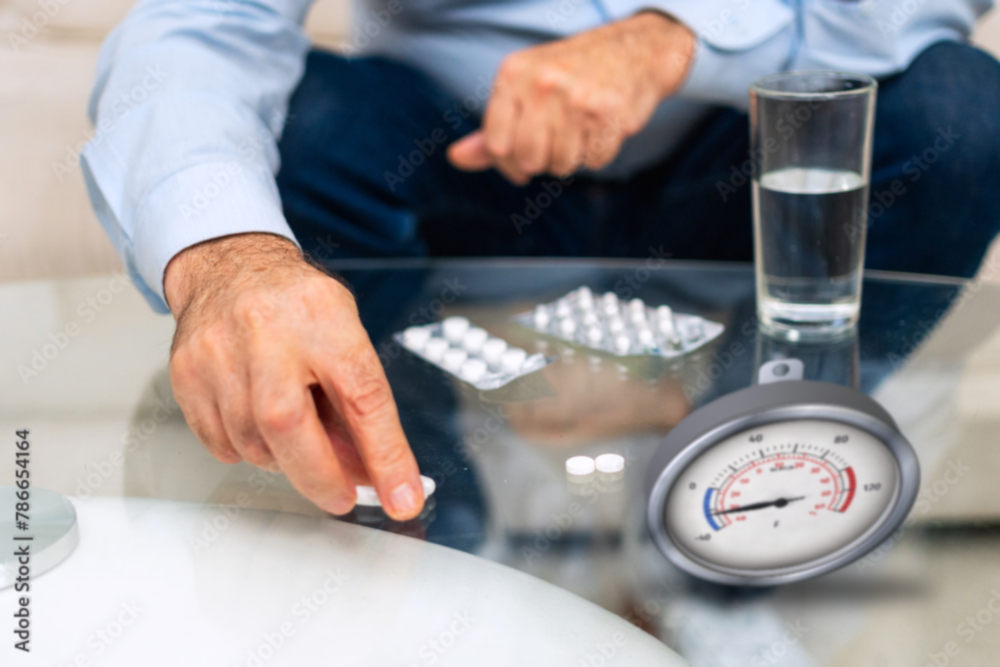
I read -20 °F
